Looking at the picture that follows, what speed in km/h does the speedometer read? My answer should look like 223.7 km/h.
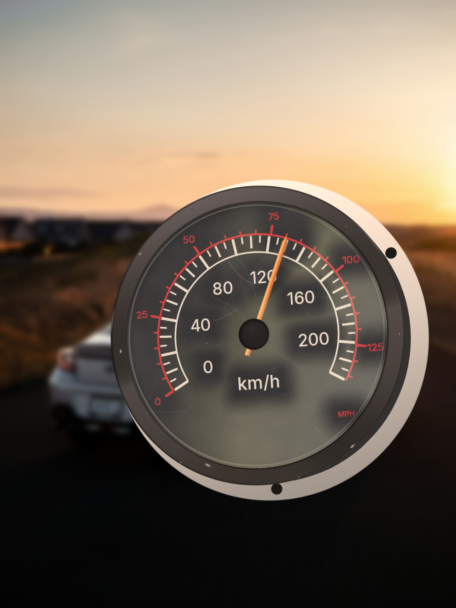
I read 130 km/h
